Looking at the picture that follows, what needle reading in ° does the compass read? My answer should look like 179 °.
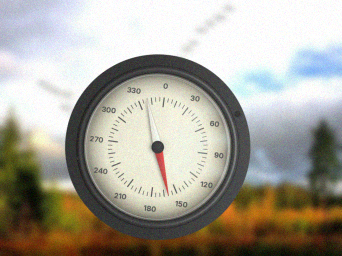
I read 160 °
